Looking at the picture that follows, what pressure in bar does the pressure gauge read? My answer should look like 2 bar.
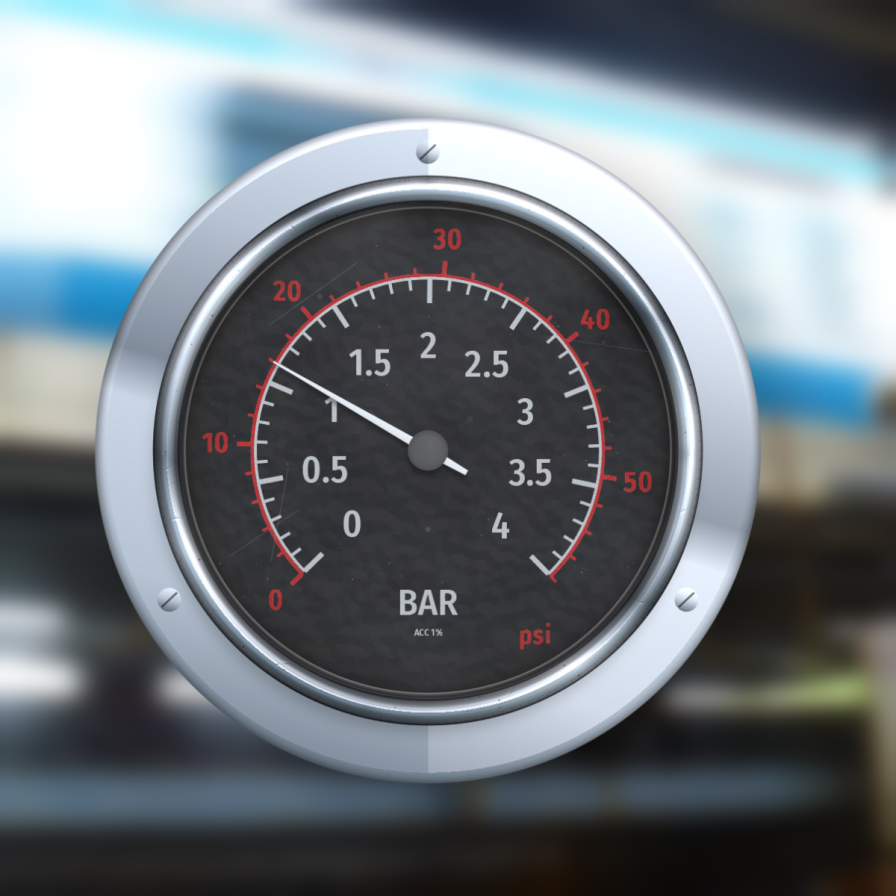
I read 1.1 bar
